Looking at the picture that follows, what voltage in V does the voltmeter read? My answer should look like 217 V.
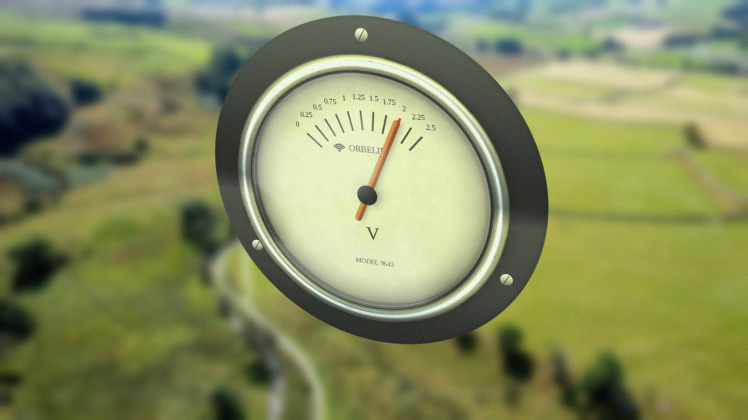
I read 2 V
